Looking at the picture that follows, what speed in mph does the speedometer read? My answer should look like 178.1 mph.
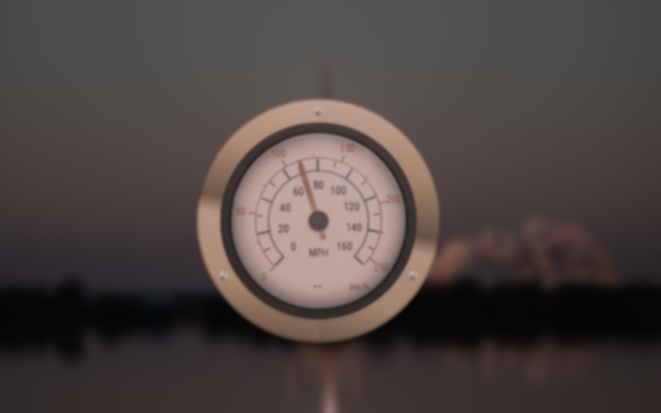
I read 70 mph
